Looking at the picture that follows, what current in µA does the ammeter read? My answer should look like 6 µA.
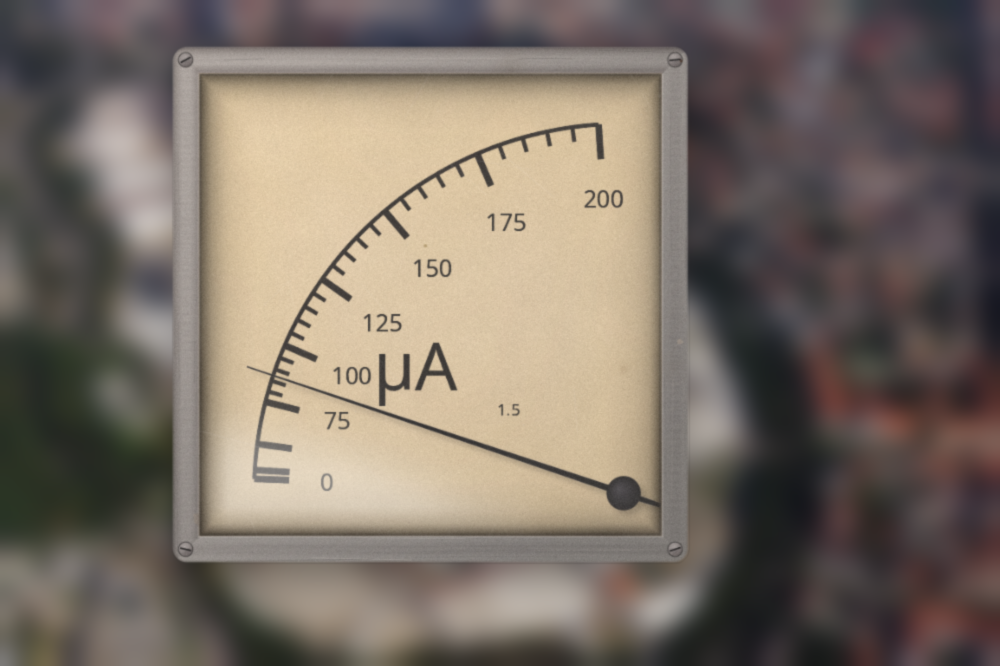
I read 87.5 µA
